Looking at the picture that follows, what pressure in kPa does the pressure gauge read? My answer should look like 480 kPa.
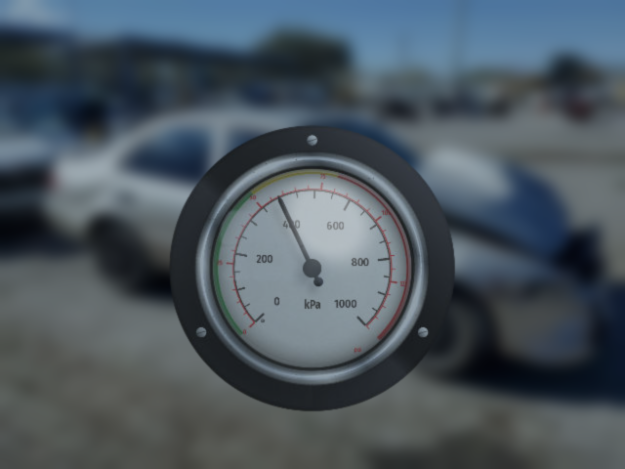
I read 400 kPa
